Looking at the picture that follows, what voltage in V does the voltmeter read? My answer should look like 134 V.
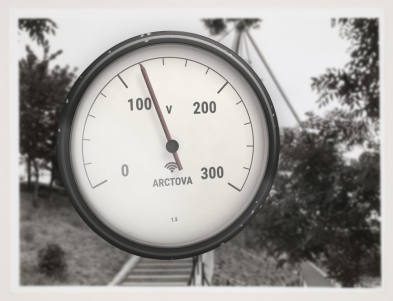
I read 120 V
